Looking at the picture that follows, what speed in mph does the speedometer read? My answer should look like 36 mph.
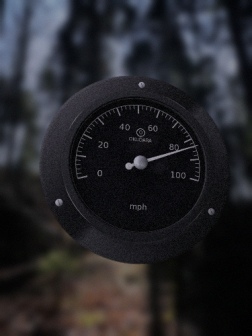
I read 84 mph
